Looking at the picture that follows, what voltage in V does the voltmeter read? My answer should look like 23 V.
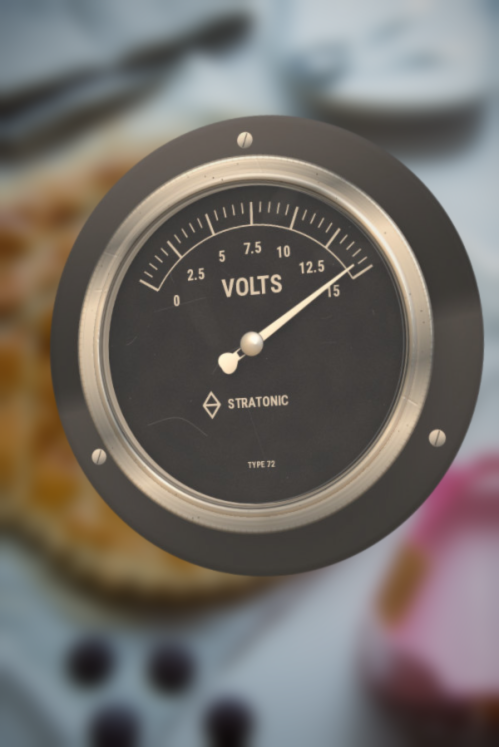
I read 14.5 V
